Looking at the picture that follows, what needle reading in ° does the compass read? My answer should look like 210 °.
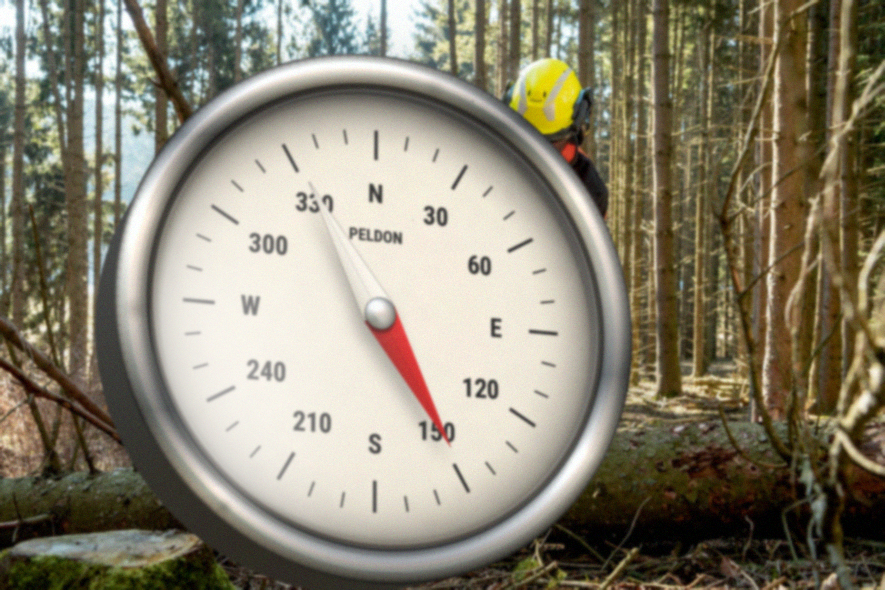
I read 150 °
